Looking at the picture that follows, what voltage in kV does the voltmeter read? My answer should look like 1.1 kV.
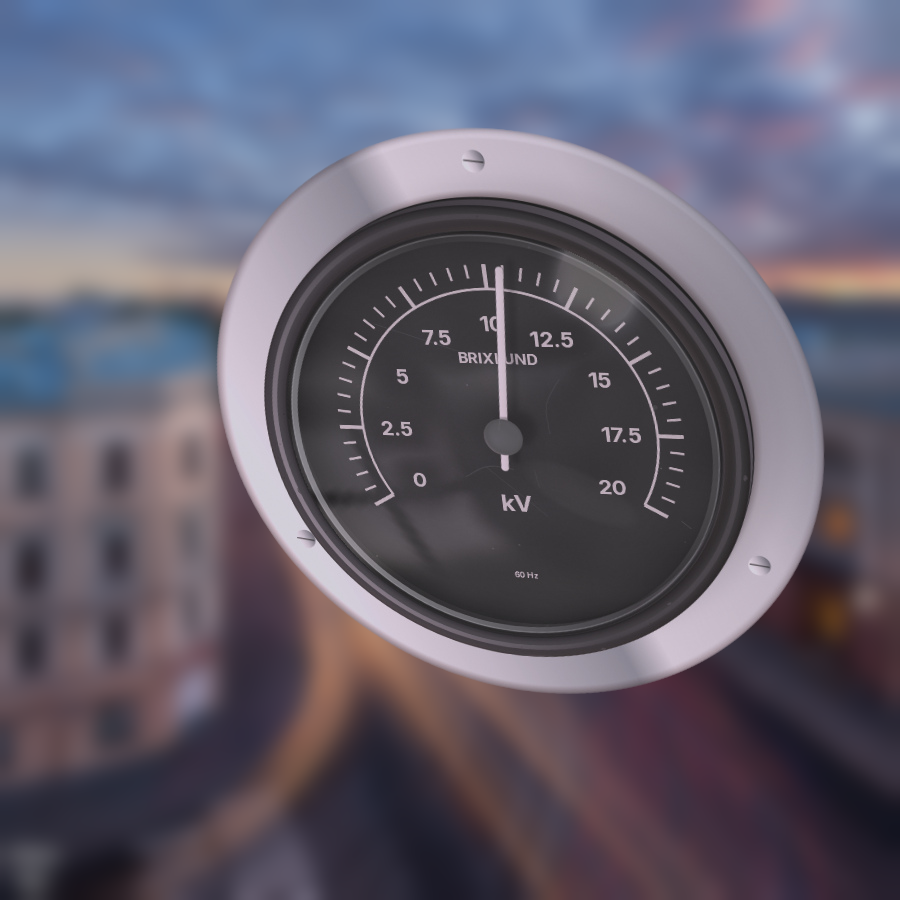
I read 10.5 kV
